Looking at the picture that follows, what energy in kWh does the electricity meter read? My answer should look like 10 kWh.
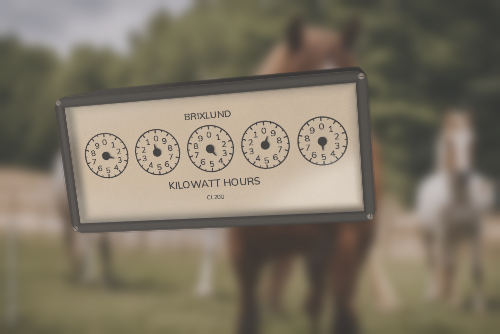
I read 30395 kWh
